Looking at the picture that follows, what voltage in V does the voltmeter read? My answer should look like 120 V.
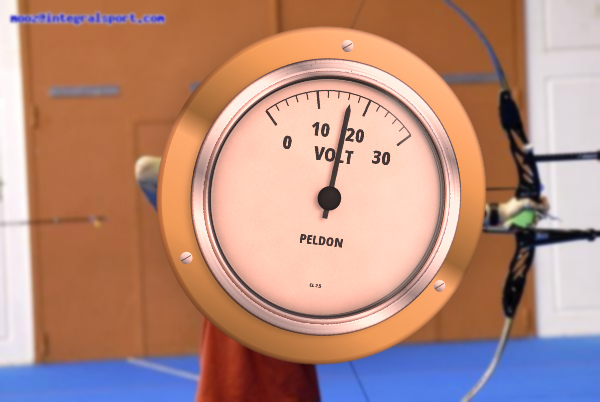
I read 16 V
